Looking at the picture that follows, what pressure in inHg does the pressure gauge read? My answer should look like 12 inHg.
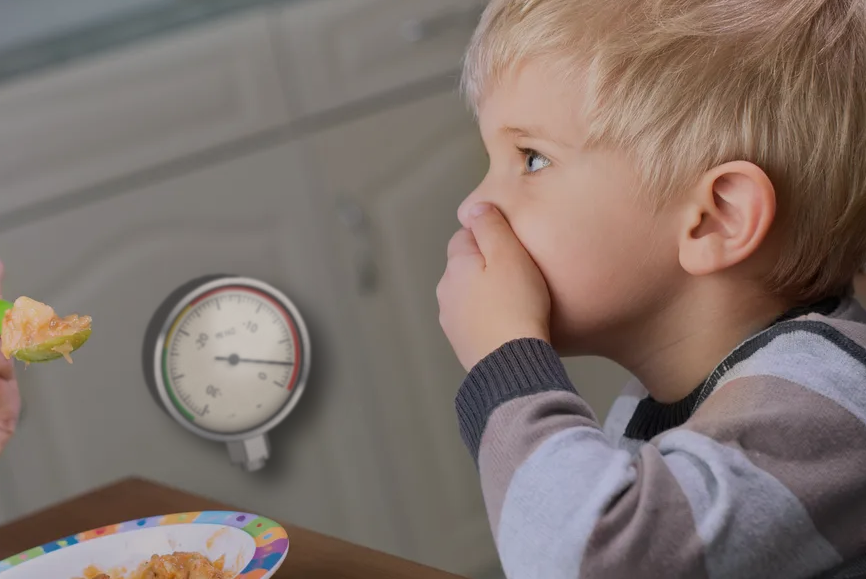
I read -2.5 inHg
